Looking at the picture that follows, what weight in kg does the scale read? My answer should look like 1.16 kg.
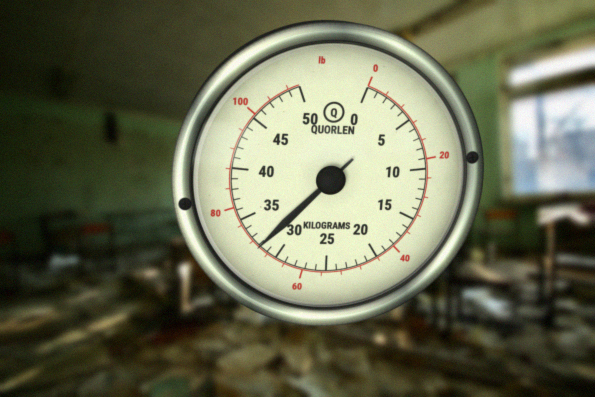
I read 32 kg
